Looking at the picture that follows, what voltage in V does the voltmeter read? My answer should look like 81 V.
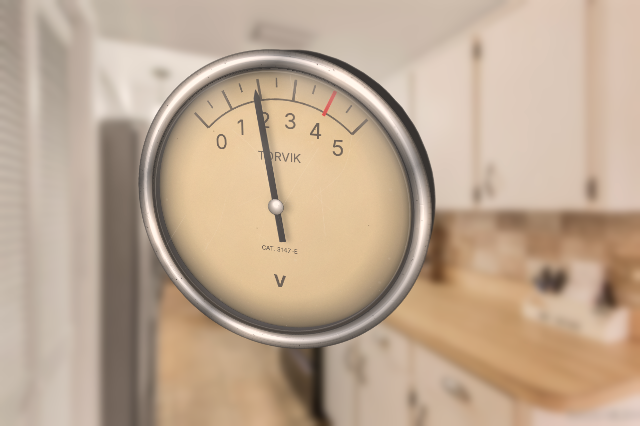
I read 2 V
